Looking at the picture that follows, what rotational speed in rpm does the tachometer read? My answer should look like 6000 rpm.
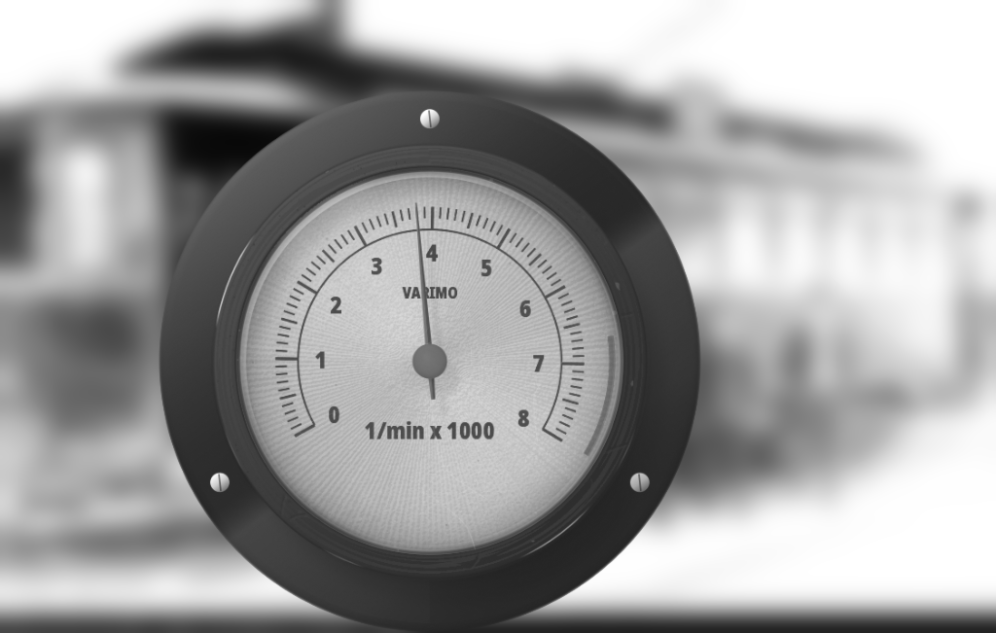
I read 3800 rpm
